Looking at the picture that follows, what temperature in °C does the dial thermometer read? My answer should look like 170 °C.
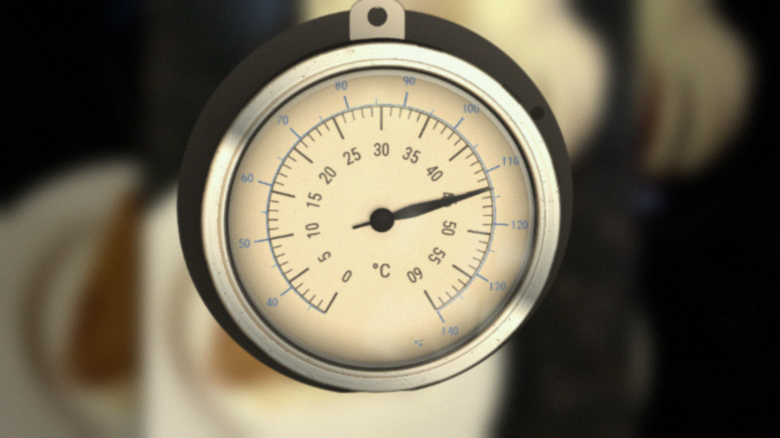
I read 45 °C
